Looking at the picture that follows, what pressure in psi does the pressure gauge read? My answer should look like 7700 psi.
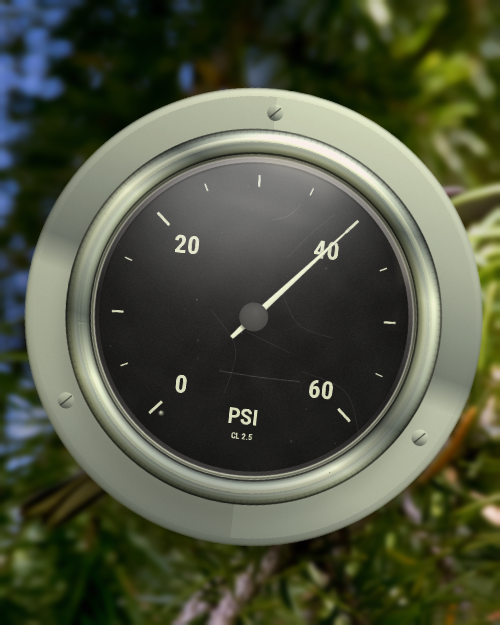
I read 40 psi
